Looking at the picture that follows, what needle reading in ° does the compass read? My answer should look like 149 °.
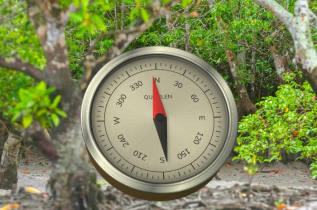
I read 355 °
